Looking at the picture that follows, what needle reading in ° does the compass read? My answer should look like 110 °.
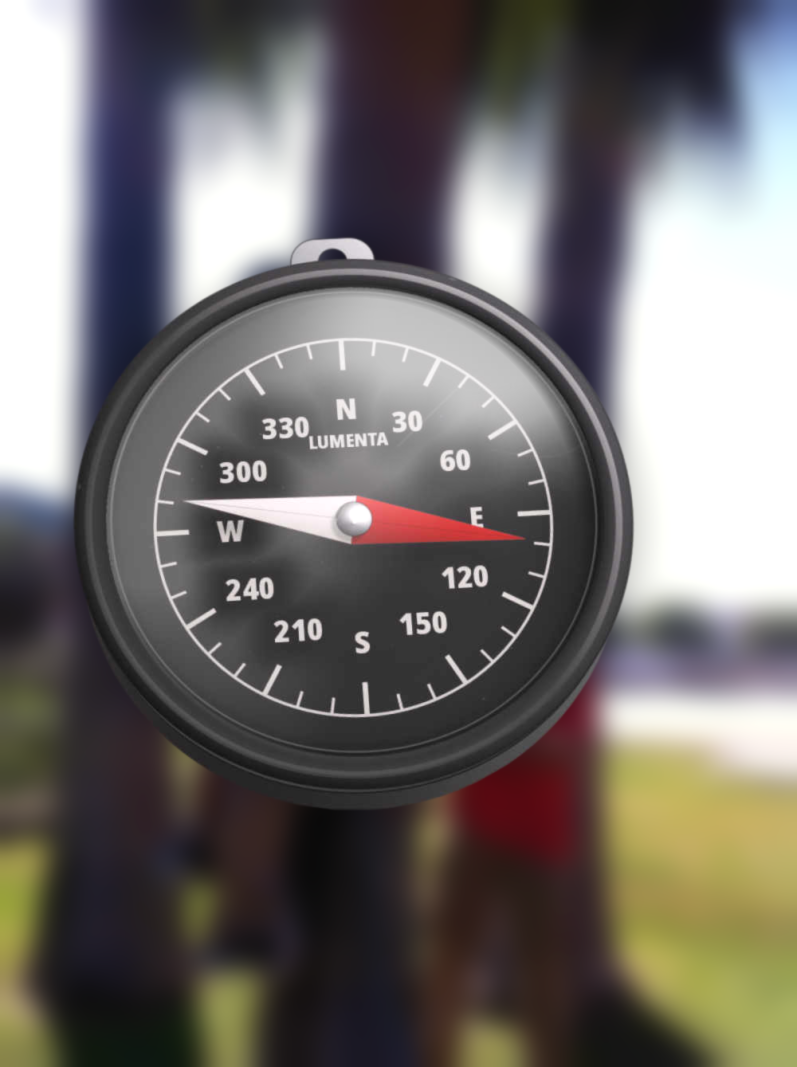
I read 100 °
